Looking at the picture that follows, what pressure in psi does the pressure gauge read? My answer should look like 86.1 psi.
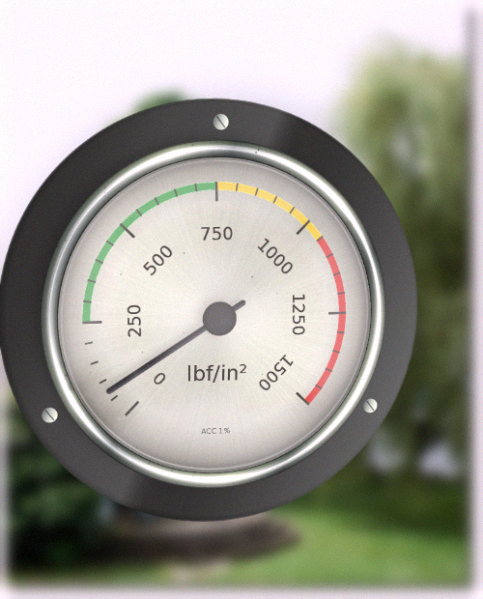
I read 75 psi
